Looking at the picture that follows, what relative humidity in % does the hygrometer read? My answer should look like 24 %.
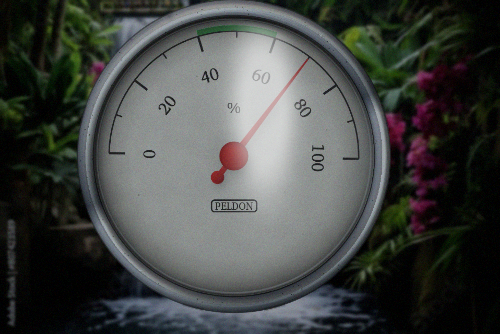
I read 70 %
